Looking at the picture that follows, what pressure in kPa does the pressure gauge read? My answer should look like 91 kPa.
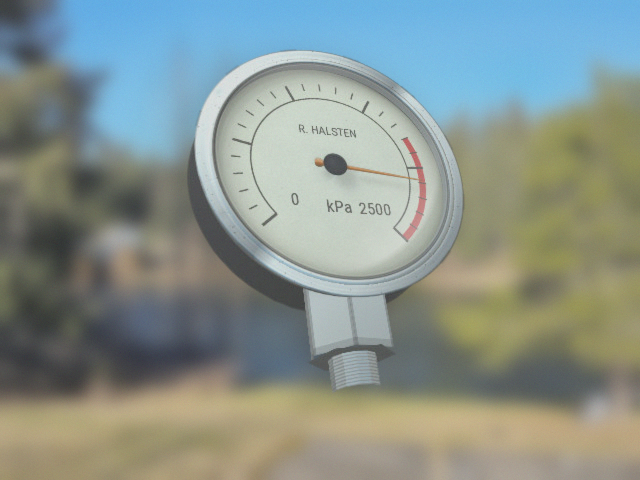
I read 2100 kPa
